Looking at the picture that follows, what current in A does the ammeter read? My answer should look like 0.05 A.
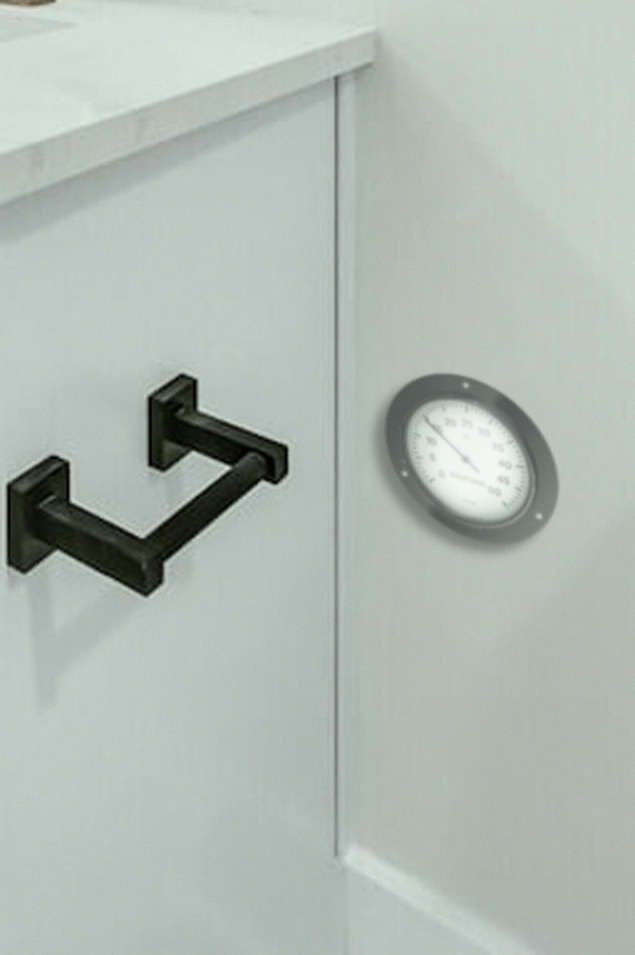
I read 15 A
